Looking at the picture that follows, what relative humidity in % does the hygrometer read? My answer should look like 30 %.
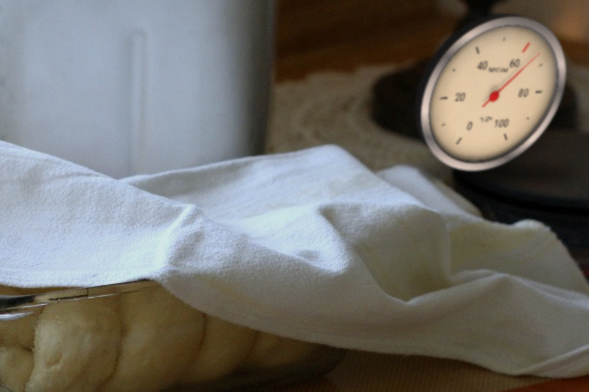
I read 65 %
